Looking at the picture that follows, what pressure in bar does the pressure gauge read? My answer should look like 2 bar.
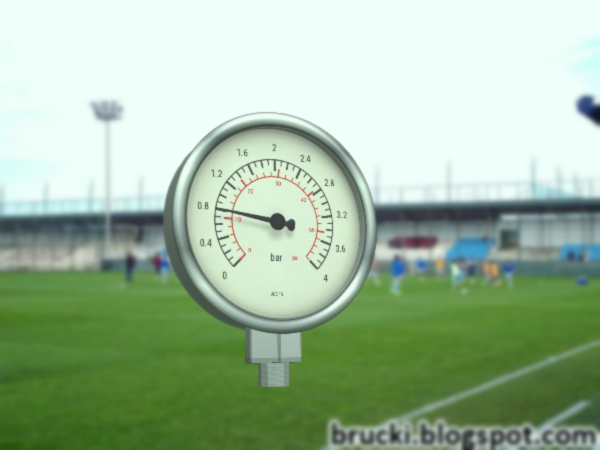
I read 0.8 bar
